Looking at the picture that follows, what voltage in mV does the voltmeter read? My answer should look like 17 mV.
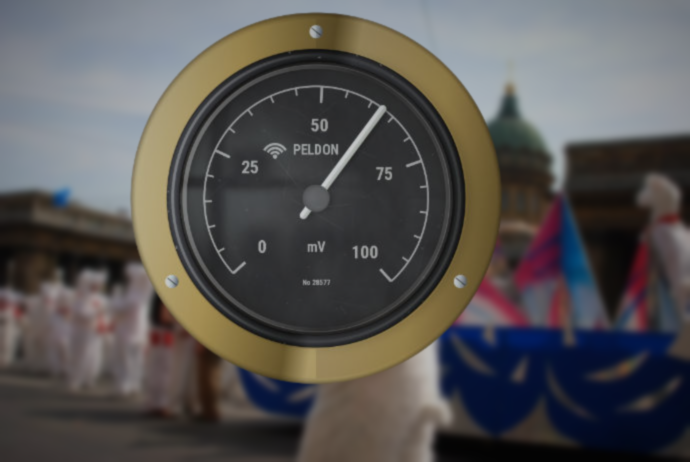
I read 62.5 mV
